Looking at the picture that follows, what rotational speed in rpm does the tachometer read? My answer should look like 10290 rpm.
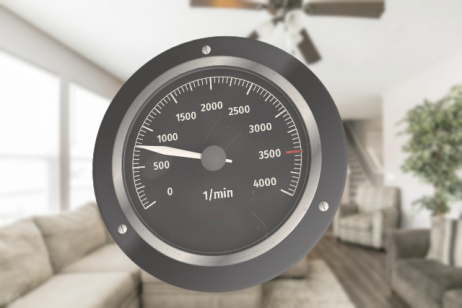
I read 750 rpm
